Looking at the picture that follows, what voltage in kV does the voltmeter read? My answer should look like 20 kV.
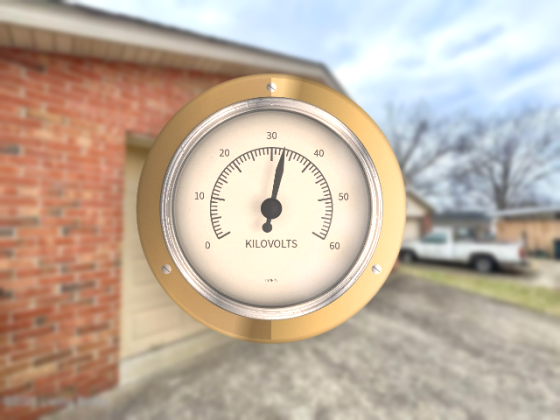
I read 33 kV
